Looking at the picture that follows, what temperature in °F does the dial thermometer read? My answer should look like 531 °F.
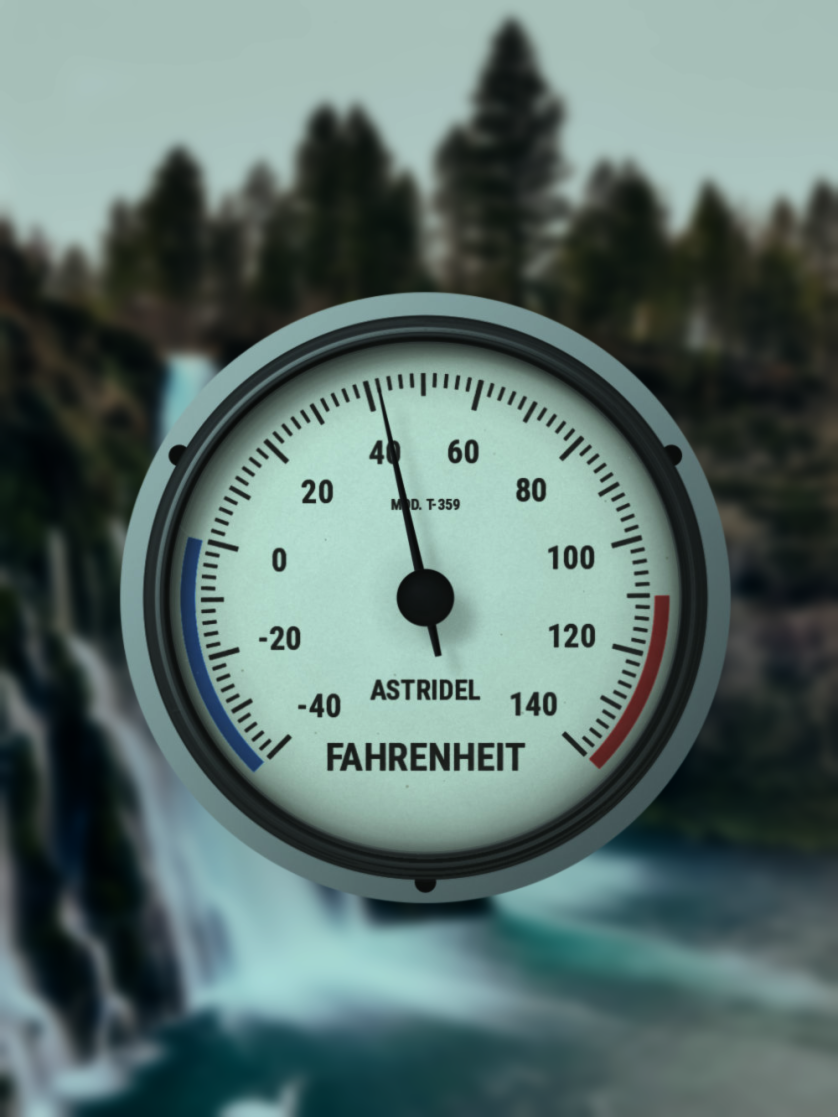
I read 42 °F
